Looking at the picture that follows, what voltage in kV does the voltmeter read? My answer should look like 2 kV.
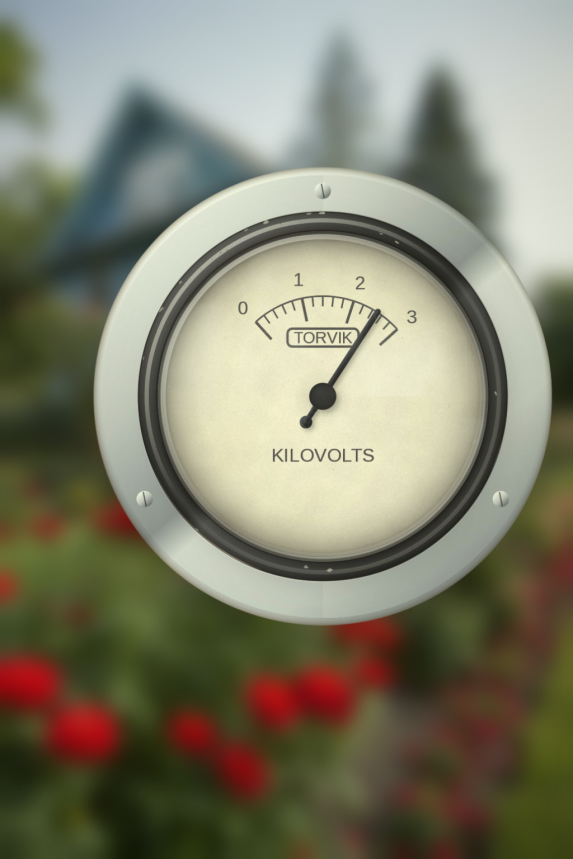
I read 2.5 kV
